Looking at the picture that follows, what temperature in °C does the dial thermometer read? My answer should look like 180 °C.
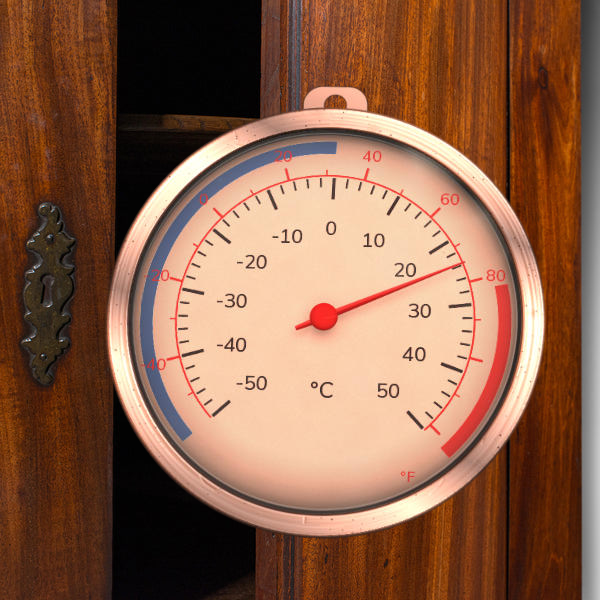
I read 24 °C
